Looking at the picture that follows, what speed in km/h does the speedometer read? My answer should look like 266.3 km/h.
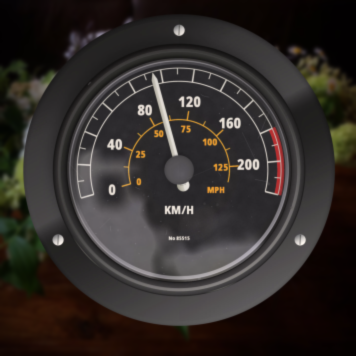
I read 95 km/h
